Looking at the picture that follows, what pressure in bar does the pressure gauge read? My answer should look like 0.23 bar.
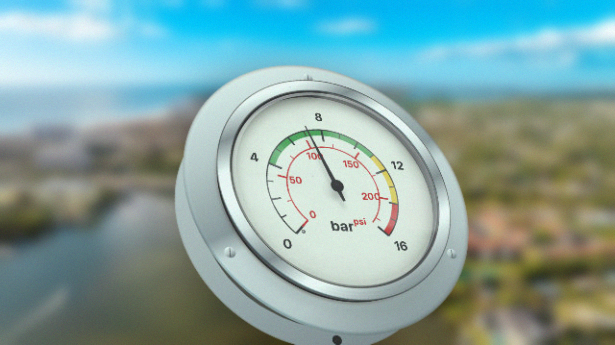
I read 7 bar
